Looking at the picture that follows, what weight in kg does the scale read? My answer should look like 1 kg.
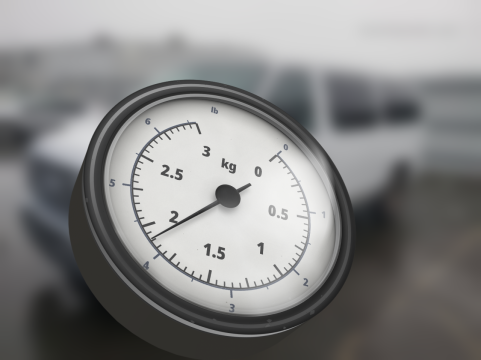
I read 1.9 kg
